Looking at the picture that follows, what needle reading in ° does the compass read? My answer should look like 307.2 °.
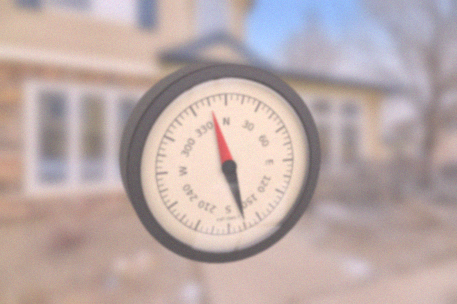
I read 345 °
